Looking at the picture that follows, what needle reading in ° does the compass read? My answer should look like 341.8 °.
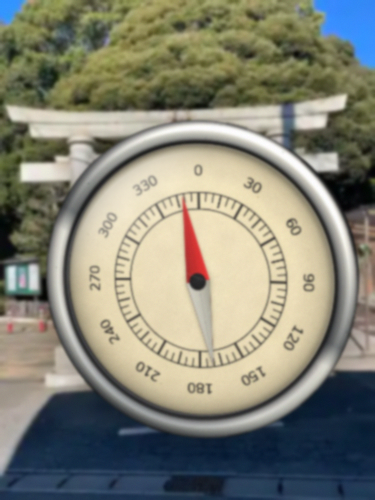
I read 350 °
